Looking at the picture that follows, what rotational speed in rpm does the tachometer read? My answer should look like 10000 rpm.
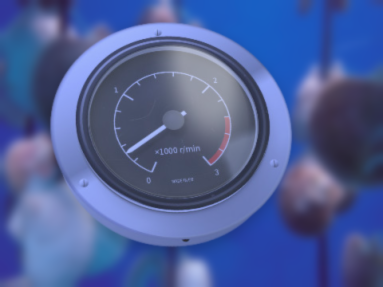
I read 300 rpm
